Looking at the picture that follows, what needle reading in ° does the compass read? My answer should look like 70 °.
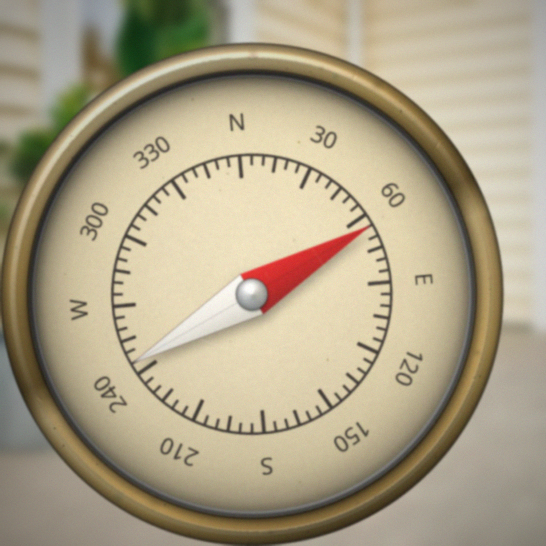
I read 65 °
